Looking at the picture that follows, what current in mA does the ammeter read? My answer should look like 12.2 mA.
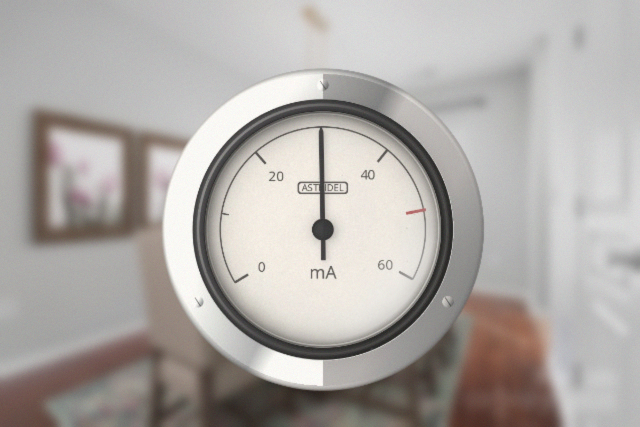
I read 30 mA
